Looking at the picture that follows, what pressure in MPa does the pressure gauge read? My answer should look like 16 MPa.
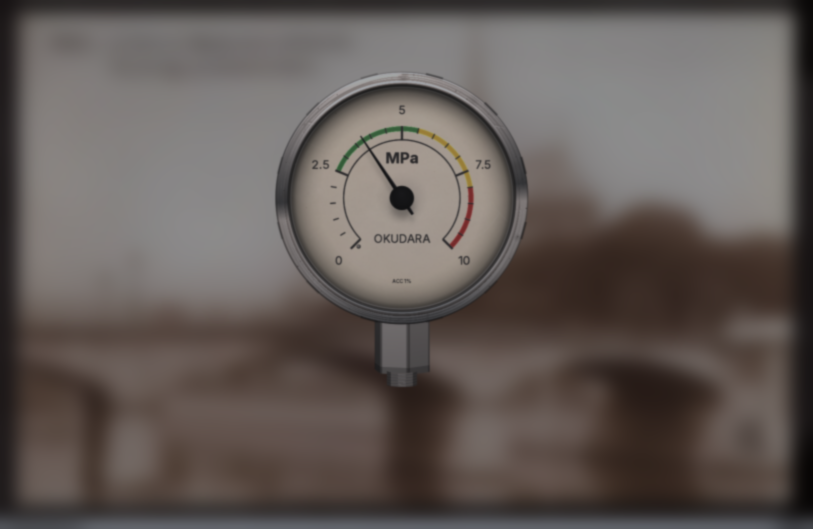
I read 3.75 MPa
